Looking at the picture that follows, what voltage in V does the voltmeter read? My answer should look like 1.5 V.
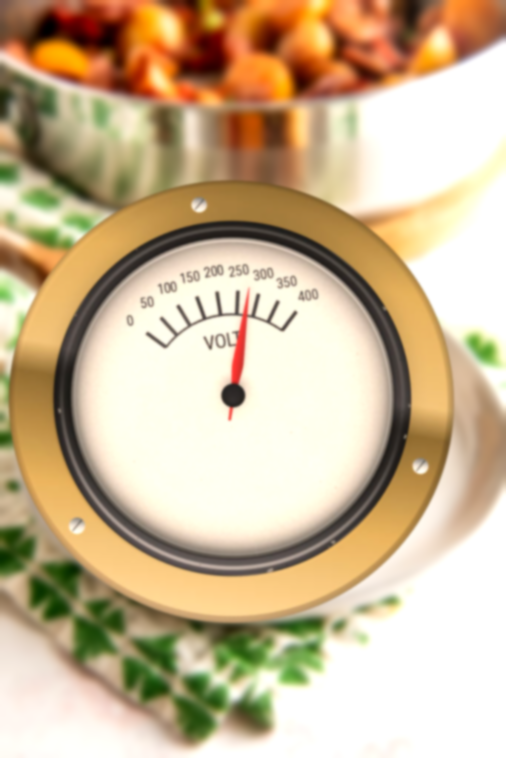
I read 275 V
